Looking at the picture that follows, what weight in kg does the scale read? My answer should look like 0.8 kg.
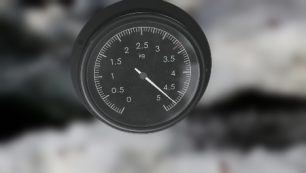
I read 4.75 kg
